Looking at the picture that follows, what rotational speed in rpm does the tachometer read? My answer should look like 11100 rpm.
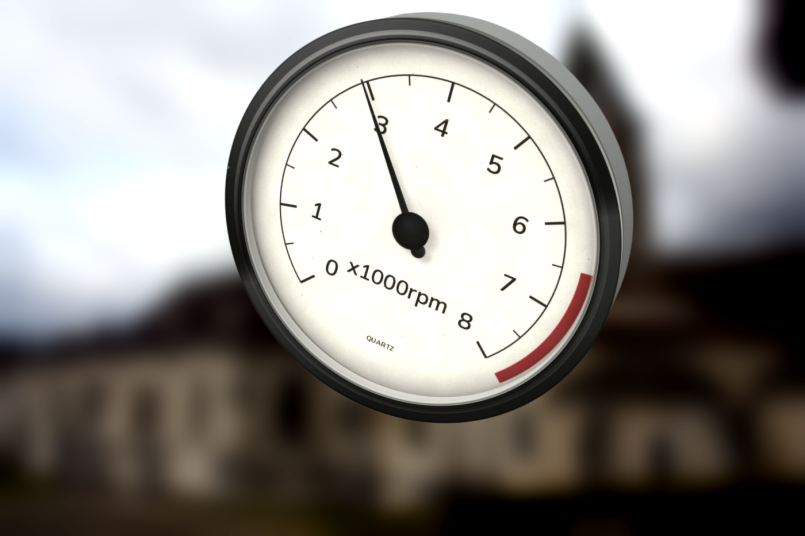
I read 3000 rpm
